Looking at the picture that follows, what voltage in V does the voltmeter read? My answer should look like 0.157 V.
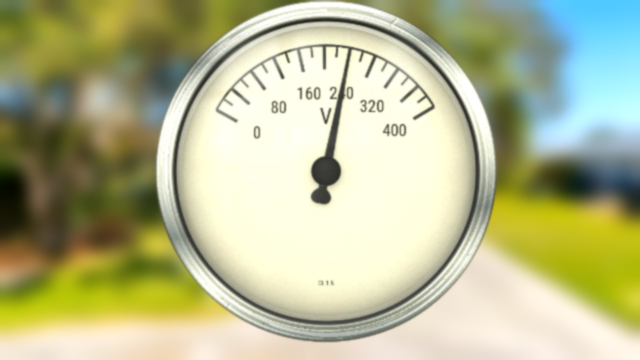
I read 240 V
